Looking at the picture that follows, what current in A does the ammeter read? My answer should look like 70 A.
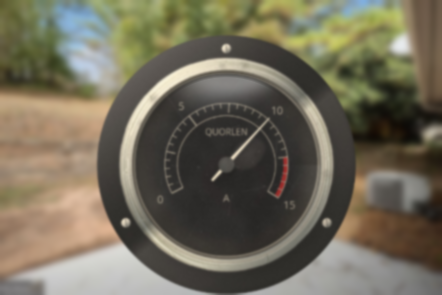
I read 10 A
